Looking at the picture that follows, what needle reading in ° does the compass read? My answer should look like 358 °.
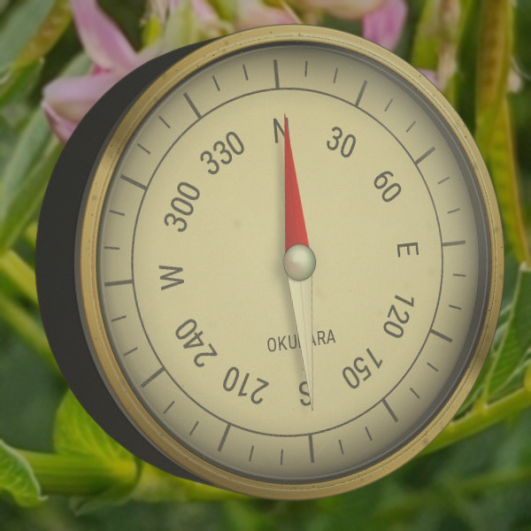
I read 0 °
